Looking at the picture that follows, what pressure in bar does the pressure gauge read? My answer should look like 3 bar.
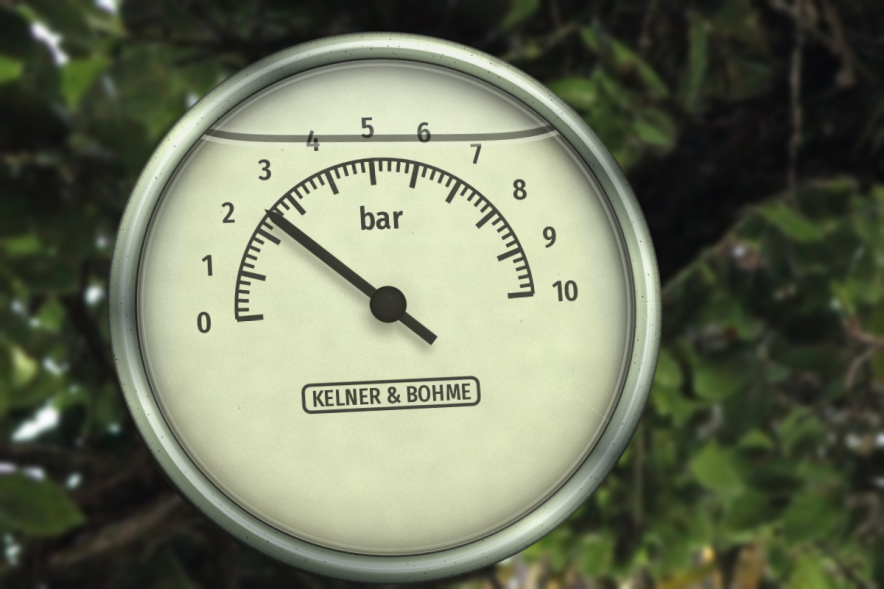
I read 2.4 bar
